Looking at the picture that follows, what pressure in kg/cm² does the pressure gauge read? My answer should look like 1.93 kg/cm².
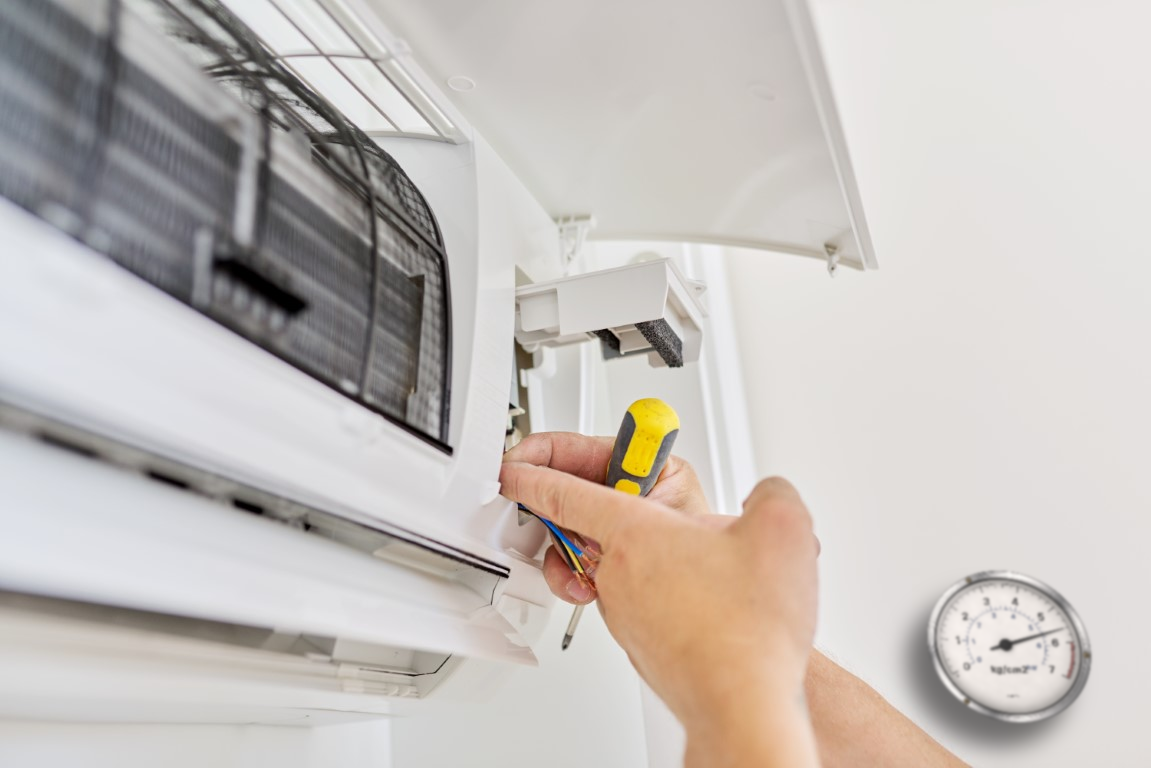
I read 5.6 kg/cm²
